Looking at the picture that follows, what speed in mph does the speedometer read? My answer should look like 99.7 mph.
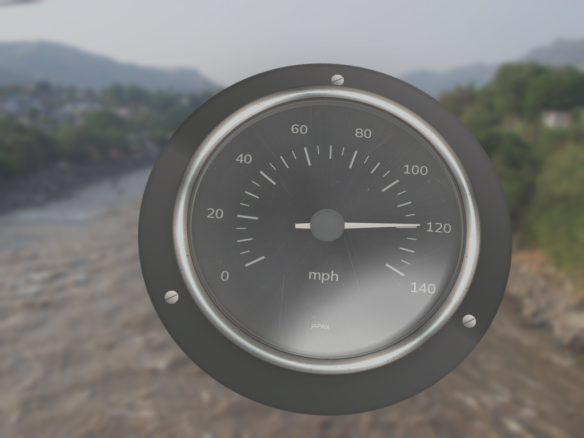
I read 120 mph
